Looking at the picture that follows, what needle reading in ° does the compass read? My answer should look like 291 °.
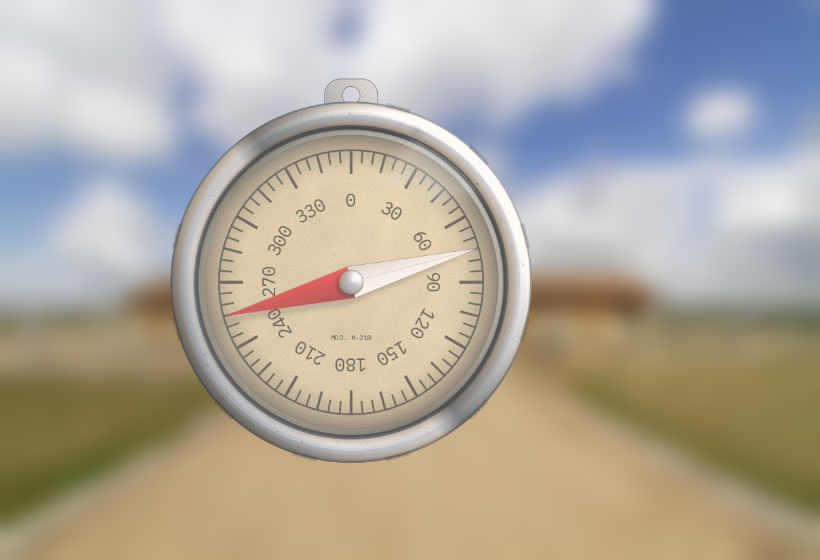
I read 255 °
